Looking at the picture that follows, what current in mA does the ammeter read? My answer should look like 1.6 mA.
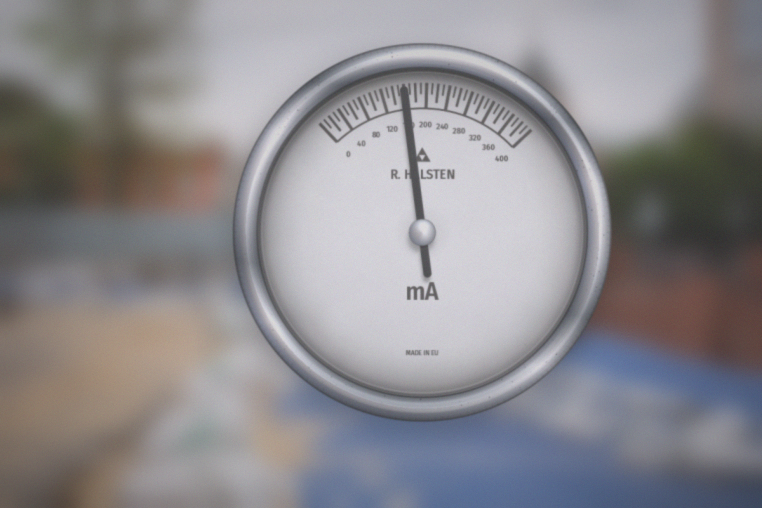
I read 160 mA
